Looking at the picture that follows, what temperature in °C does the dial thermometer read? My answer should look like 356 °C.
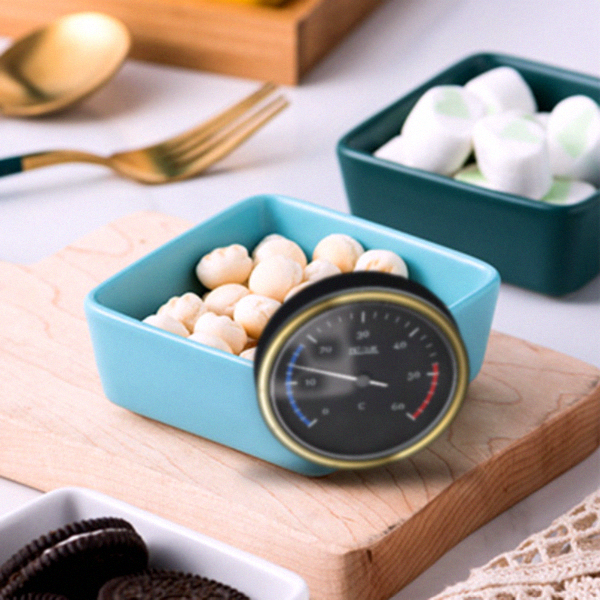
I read 14 °C
